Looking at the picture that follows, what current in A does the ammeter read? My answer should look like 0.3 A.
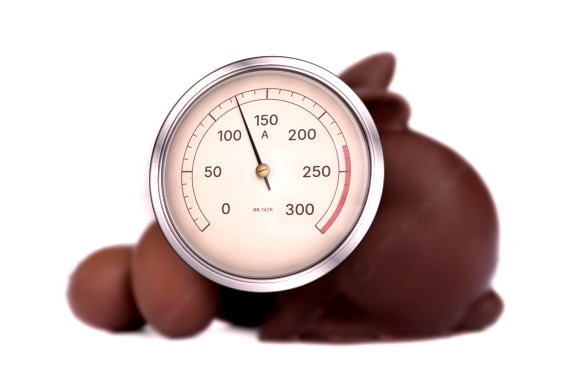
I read 125 A
